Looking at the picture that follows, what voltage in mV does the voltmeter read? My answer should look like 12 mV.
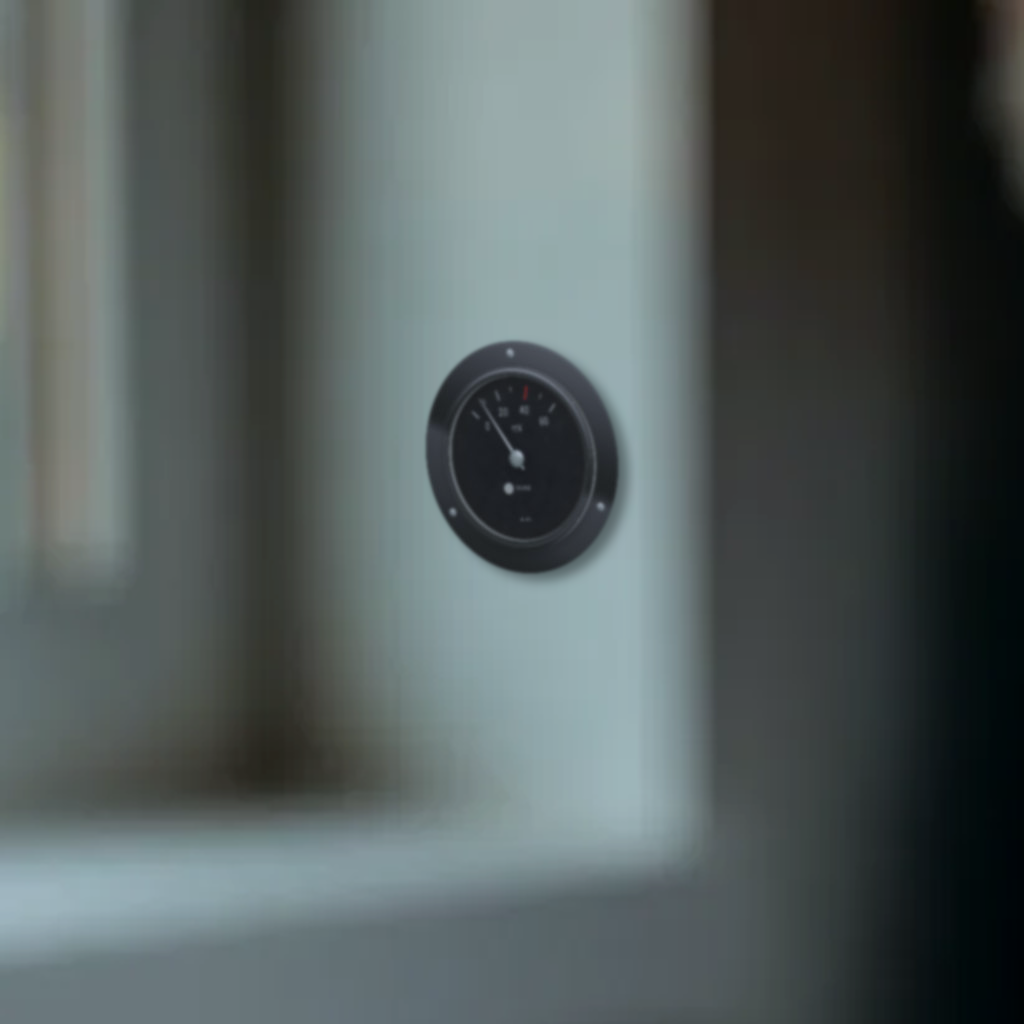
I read 10 mV
